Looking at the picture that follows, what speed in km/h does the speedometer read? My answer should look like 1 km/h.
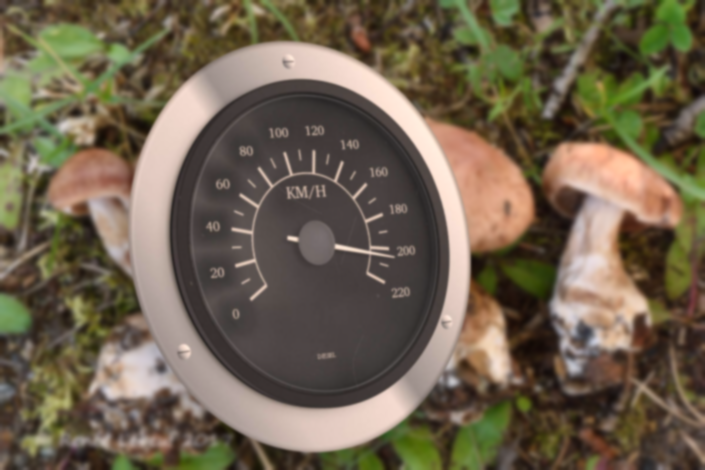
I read 205 km/h
